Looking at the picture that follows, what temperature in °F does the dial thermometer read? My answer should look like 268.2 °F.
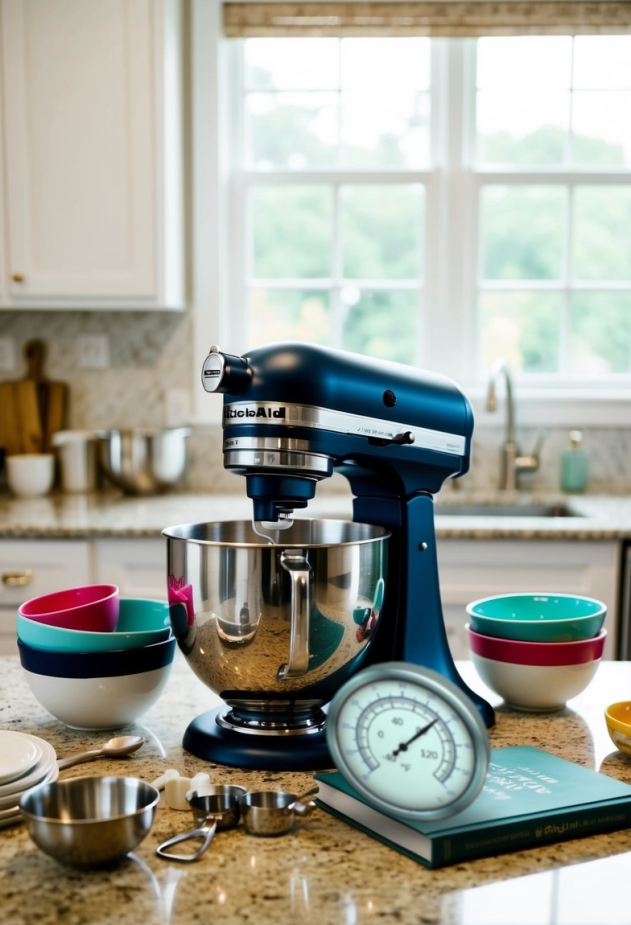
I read 80 °F
